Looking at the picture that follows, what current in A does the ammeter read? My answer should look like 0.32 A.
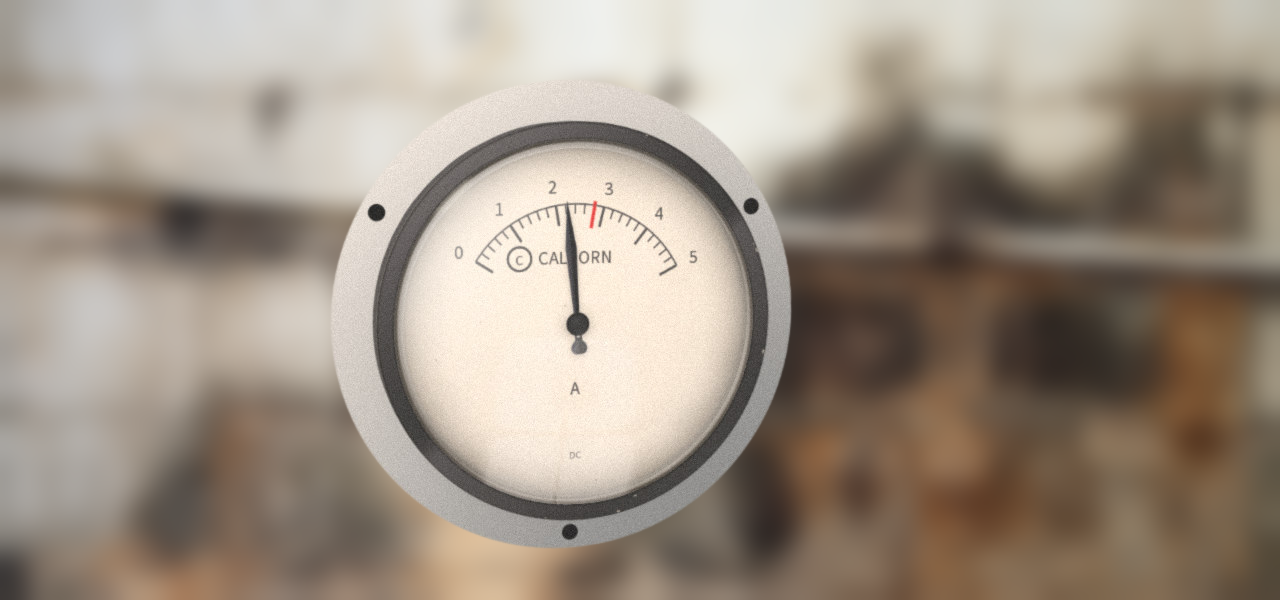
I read 2.2 A
